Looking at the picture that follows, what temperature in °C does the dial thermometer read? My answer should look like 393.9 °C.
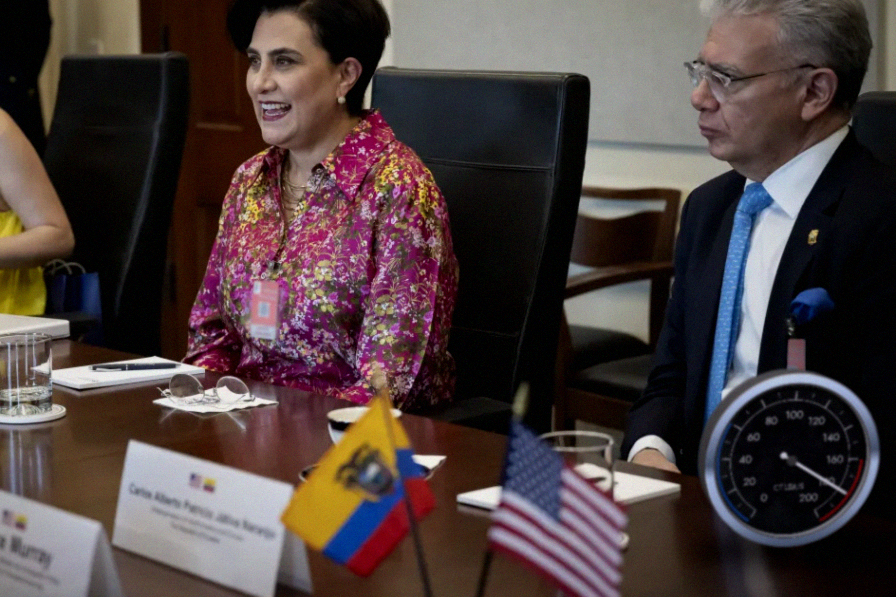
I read 180 °C
